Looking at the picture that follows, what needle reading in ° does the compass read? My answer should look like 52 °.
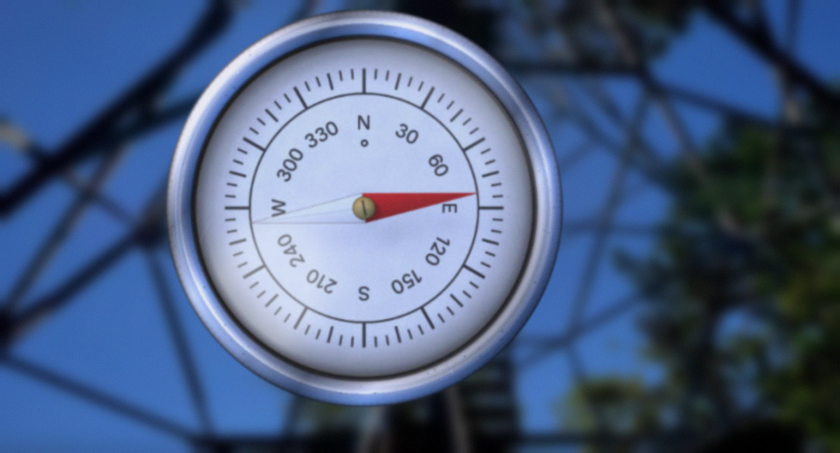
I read 82.5 °
